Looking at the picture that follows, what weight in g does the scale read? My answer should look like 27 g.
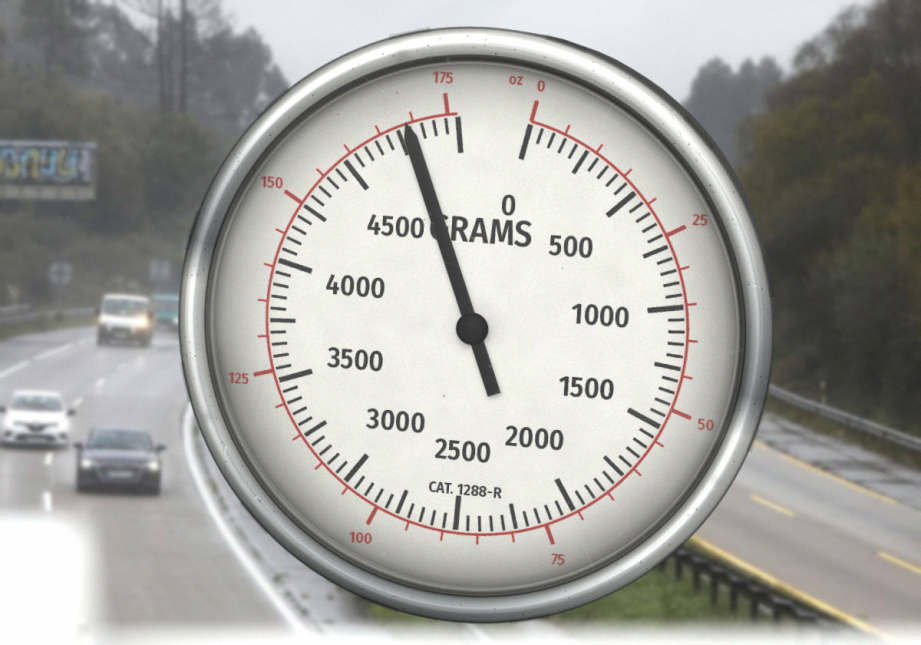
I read 4800 g
